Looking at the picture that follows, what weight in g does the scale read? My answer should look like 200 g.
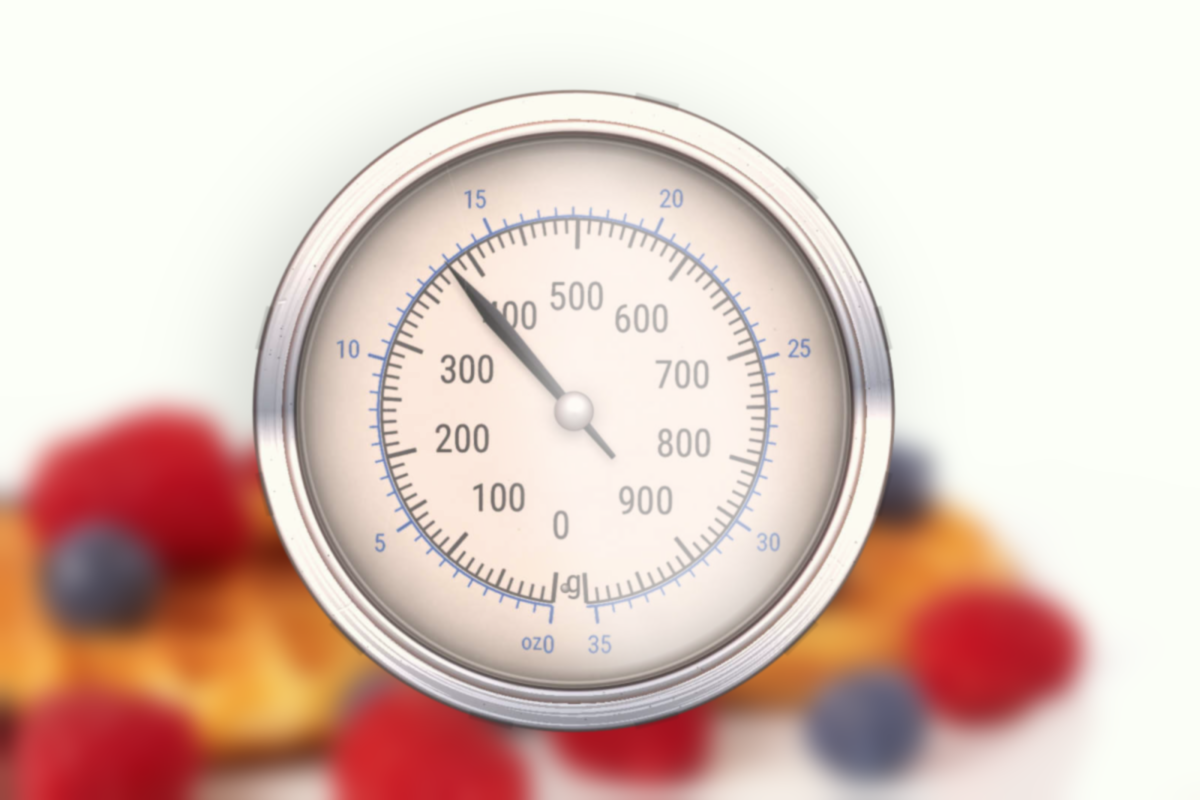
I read 380 g
